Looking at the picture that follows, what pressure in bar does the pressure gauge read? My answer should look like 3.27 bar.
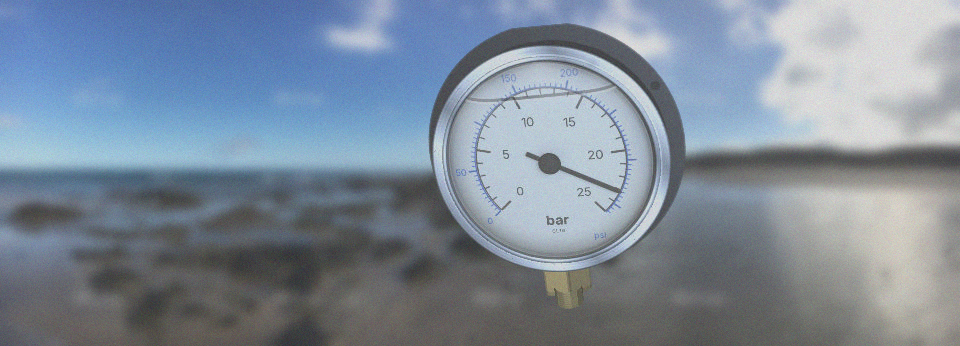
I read 23 bar
